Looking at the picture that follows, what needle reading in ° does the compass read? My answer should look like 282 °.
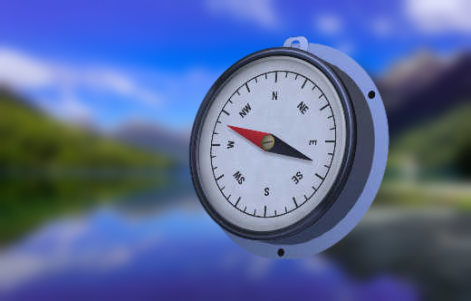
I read 290 °
